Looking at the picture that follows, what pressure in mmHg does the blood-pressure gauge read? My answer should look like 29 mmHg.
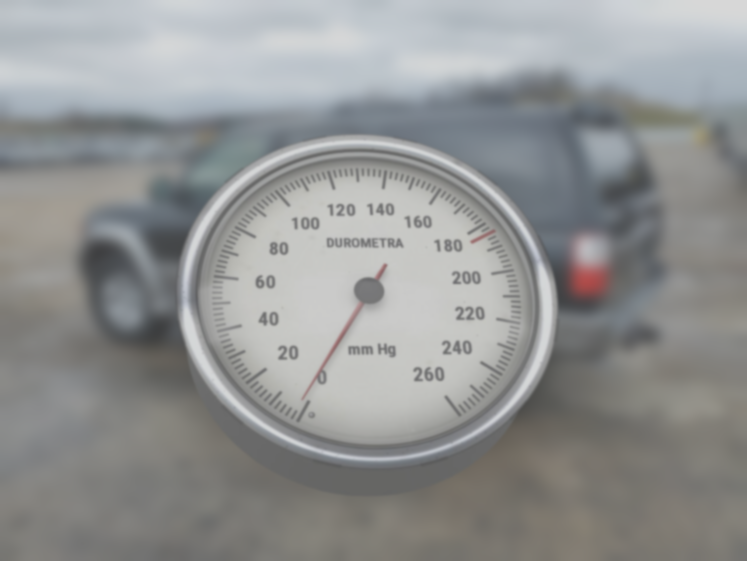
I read 2 mmHg
